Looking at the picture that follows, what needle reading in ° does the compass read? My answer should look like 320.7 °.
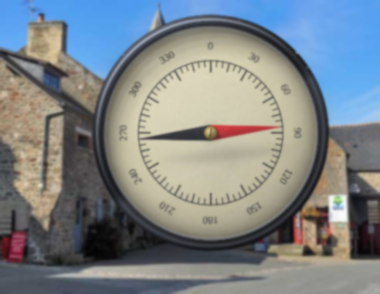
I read 85 °
